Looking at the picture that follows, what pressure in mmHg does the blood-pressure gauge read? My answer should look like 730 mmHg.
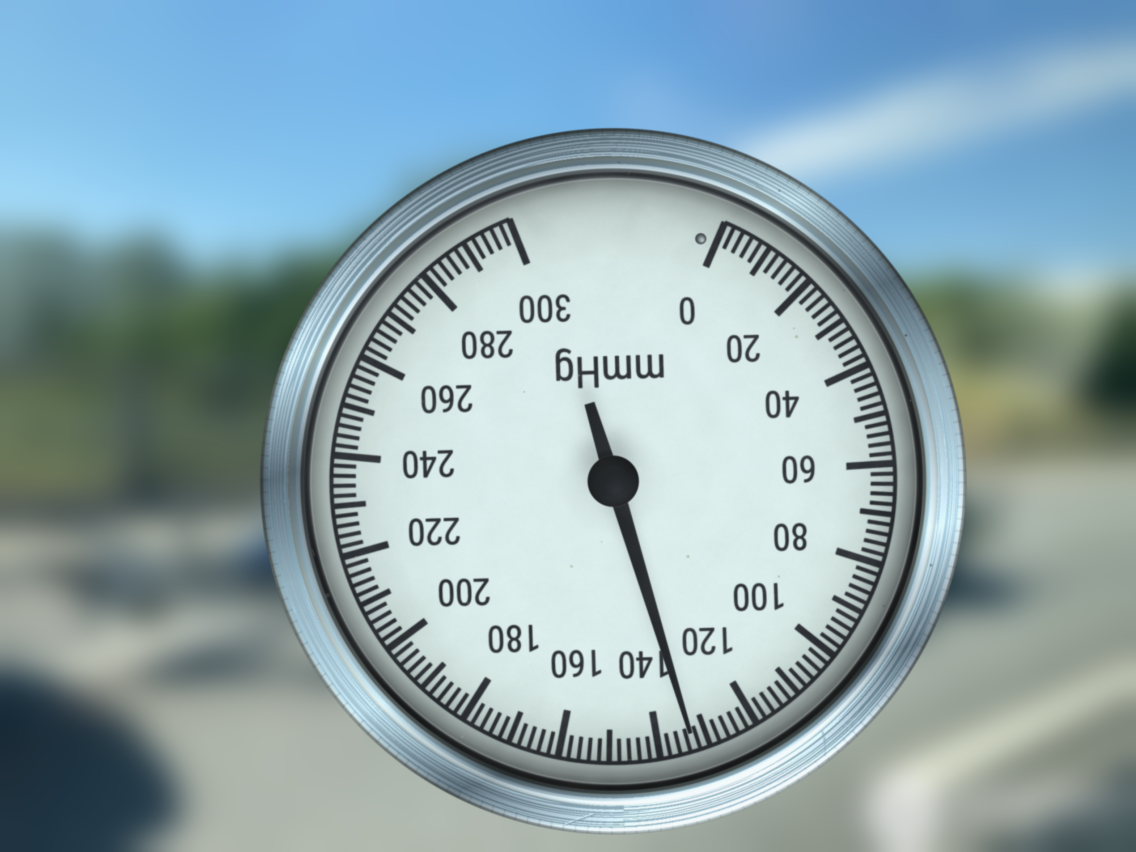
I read 133 mmHg
